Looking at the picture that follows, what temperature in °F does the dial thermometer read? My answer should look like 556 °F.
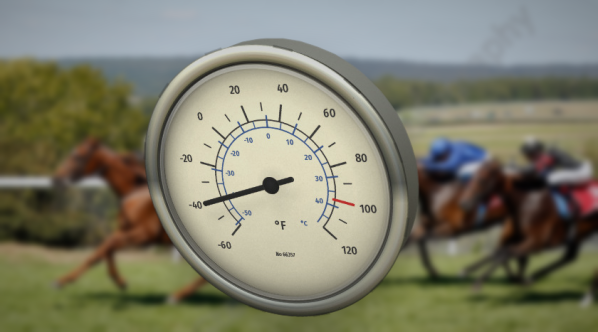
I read -40 °F
